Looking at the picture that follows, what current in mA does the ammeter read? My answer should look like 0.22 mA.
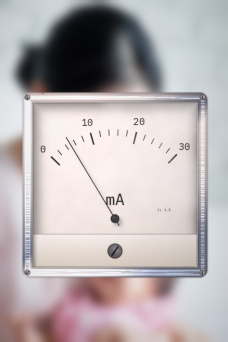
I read 5 mA
